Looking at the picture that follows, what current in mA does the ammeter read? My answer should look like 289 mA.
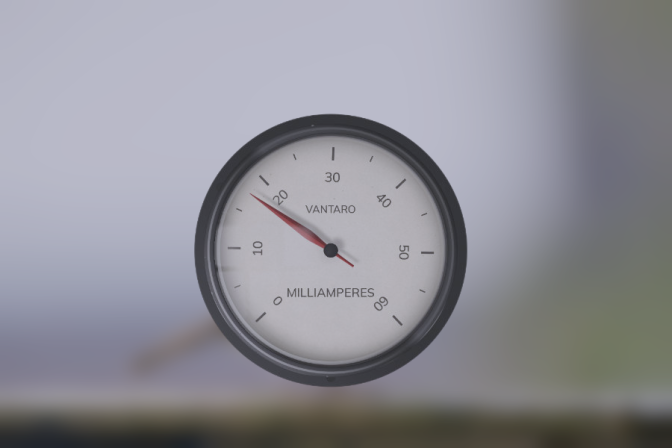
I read 17.5 mA
